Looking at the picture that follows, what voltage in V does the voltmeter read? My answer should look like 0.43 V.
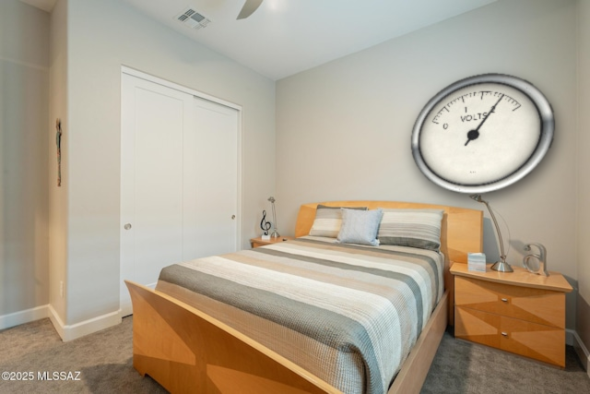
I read 2 V
